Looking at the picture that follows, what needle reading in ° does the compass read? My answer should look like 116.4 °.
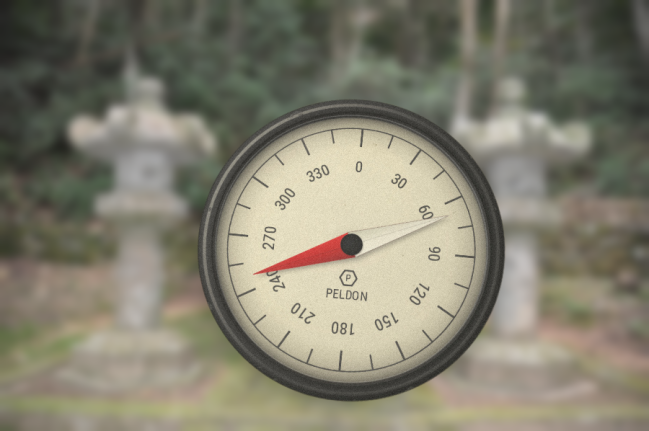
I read 247.5 °
